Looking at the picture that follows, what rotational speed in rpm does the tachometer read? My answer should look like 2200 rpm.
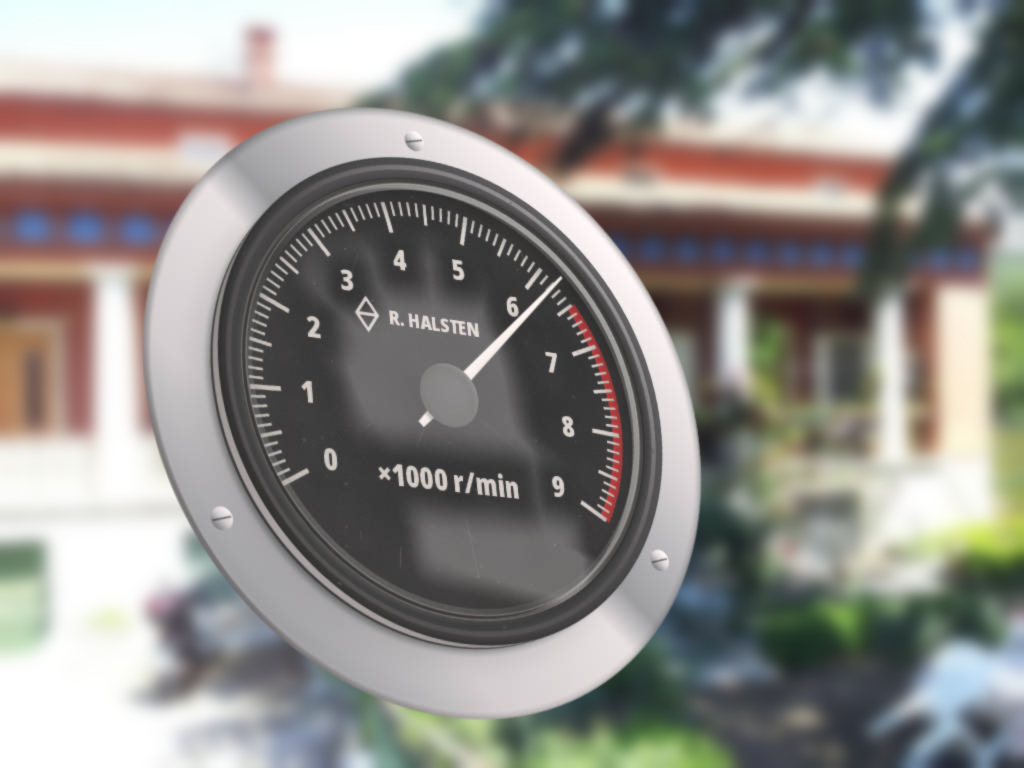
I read 6200 rpm
